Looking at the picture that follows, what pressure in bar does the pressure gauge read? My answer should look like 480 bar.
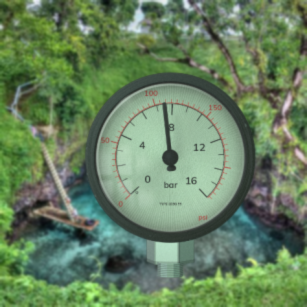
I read 7.5 bar
